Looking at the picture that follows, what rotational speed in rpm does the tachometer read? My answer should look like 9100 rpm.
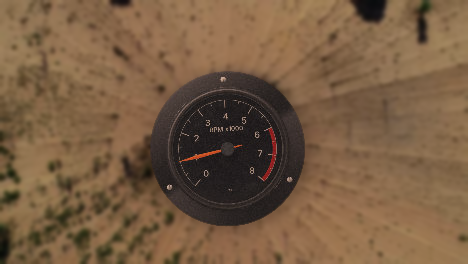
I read 1000 rpm
